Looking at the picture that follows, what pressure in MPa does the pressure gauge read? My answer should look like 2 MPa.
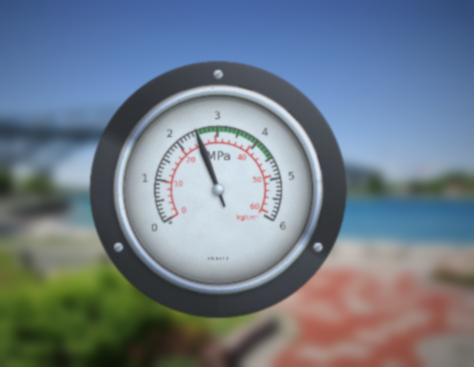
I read 2.5 MPa
